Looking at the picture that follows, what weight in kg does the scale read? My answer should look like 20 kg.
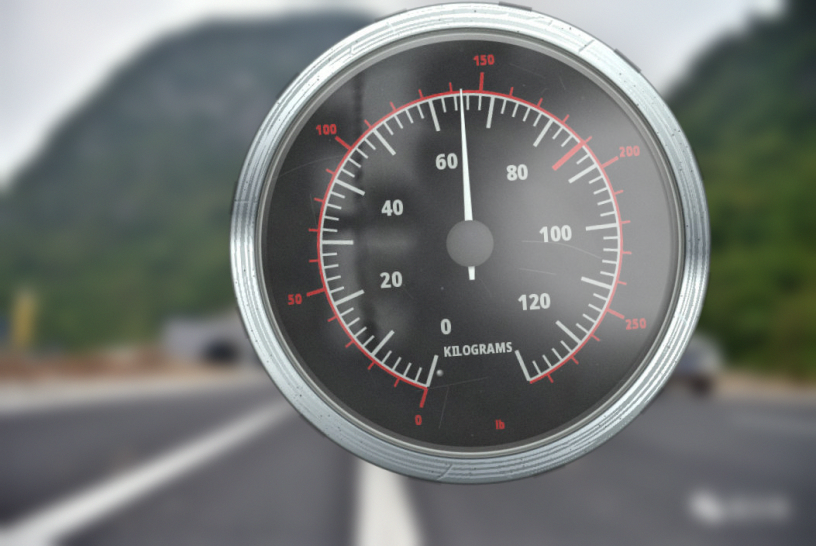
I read 65 kg
